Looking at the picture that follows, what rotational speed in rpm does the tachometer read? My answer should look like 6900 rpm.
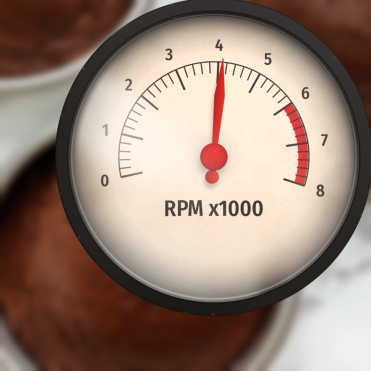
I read 4100 rpm
